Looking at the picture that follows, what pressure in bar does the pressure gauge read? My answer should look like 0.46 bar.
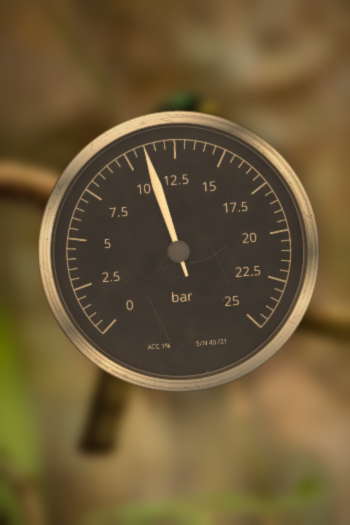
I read 11 bar
